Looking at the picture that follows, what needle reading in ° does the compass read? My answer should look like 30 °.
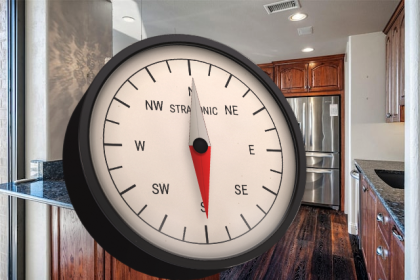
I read 180 °
